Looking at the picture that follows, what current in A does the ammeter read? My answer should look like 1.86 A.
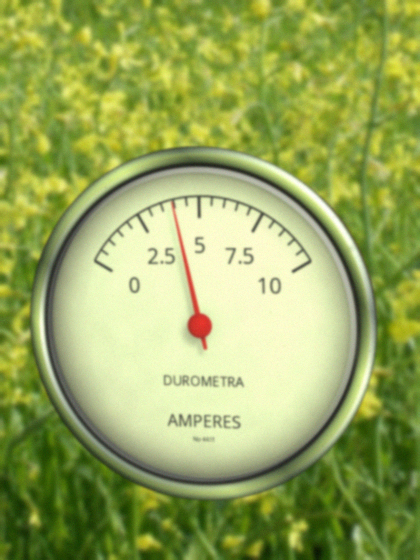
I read 4 A
